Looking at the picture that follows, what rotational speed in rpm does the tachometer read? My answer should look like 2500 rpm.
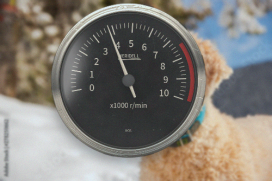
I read 3800 rpm
